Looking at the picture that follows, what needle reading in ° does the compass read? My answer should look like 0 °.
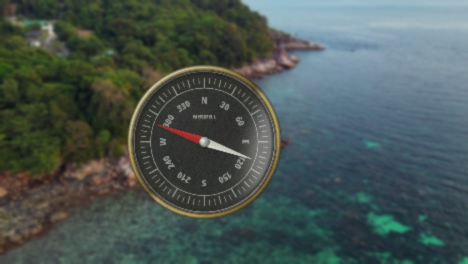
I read 290 °
